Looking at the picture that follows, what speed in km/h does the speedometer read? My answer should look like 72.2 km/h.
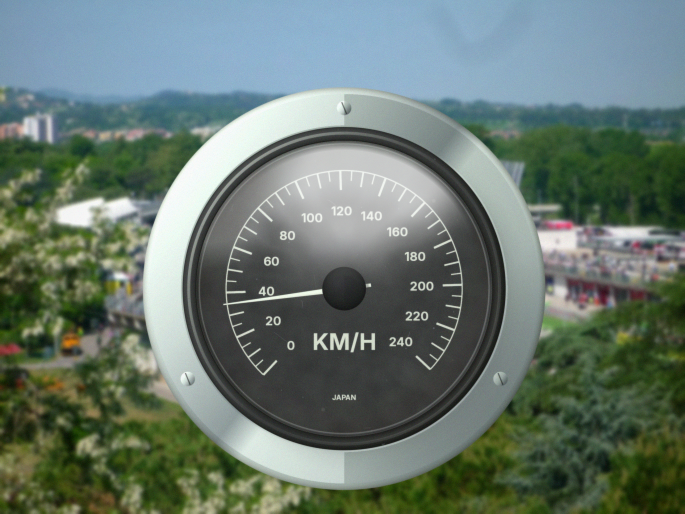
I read 35 km/h
